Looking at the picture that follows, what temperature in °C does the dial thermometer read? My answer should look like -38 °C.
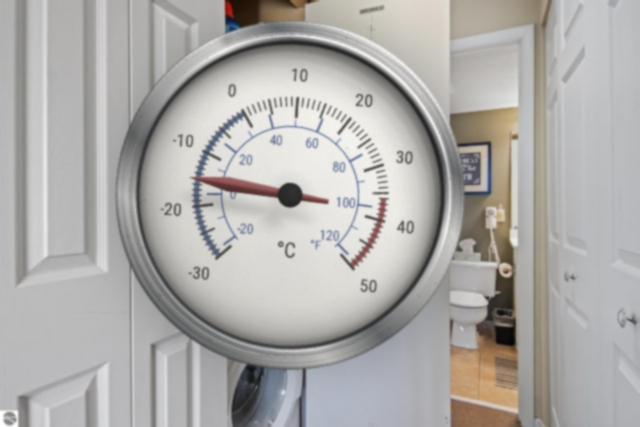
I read -15 °C
